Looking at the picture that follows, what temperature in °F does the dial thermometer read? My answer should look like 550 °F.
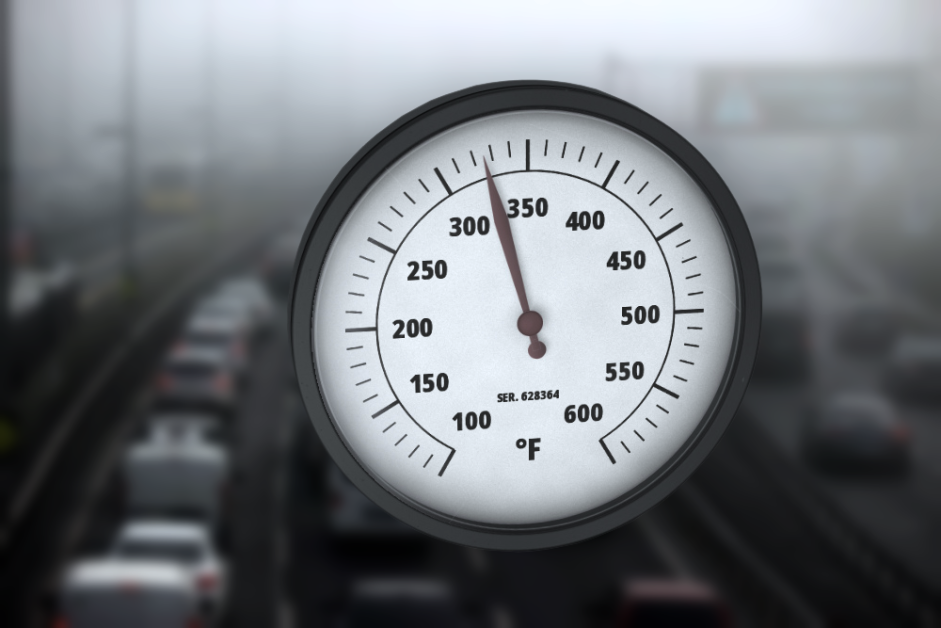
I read 325 °F
